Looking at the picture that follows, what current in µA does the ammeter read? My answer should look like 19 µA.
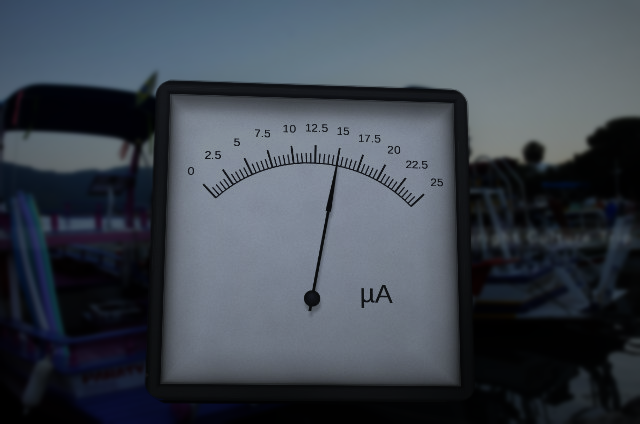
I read 15 µA
